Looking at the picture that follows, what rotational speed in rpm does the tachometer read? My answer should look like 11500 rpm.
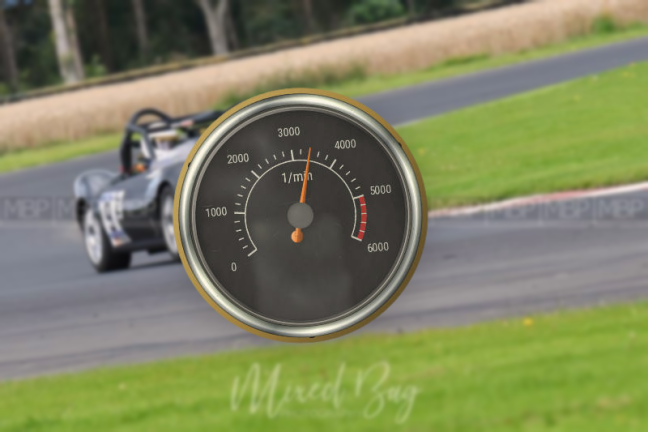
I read 3400 rpm
